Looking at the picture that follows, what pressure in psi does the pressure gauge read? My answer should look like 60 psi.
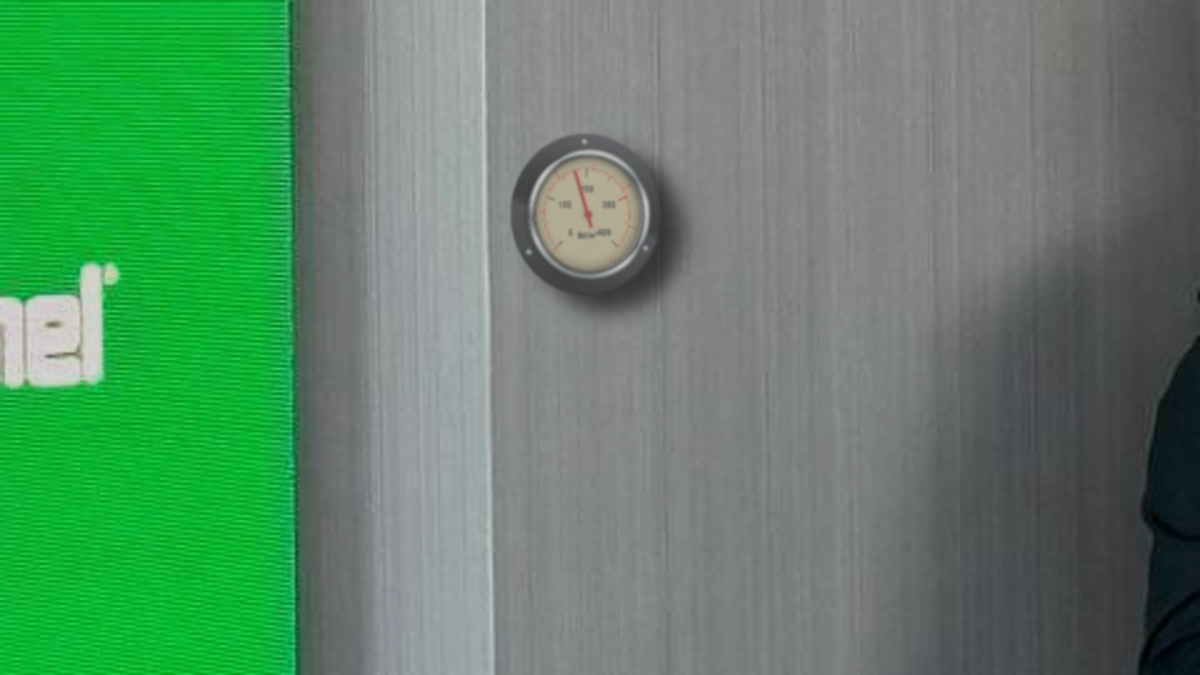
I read 175 psi
